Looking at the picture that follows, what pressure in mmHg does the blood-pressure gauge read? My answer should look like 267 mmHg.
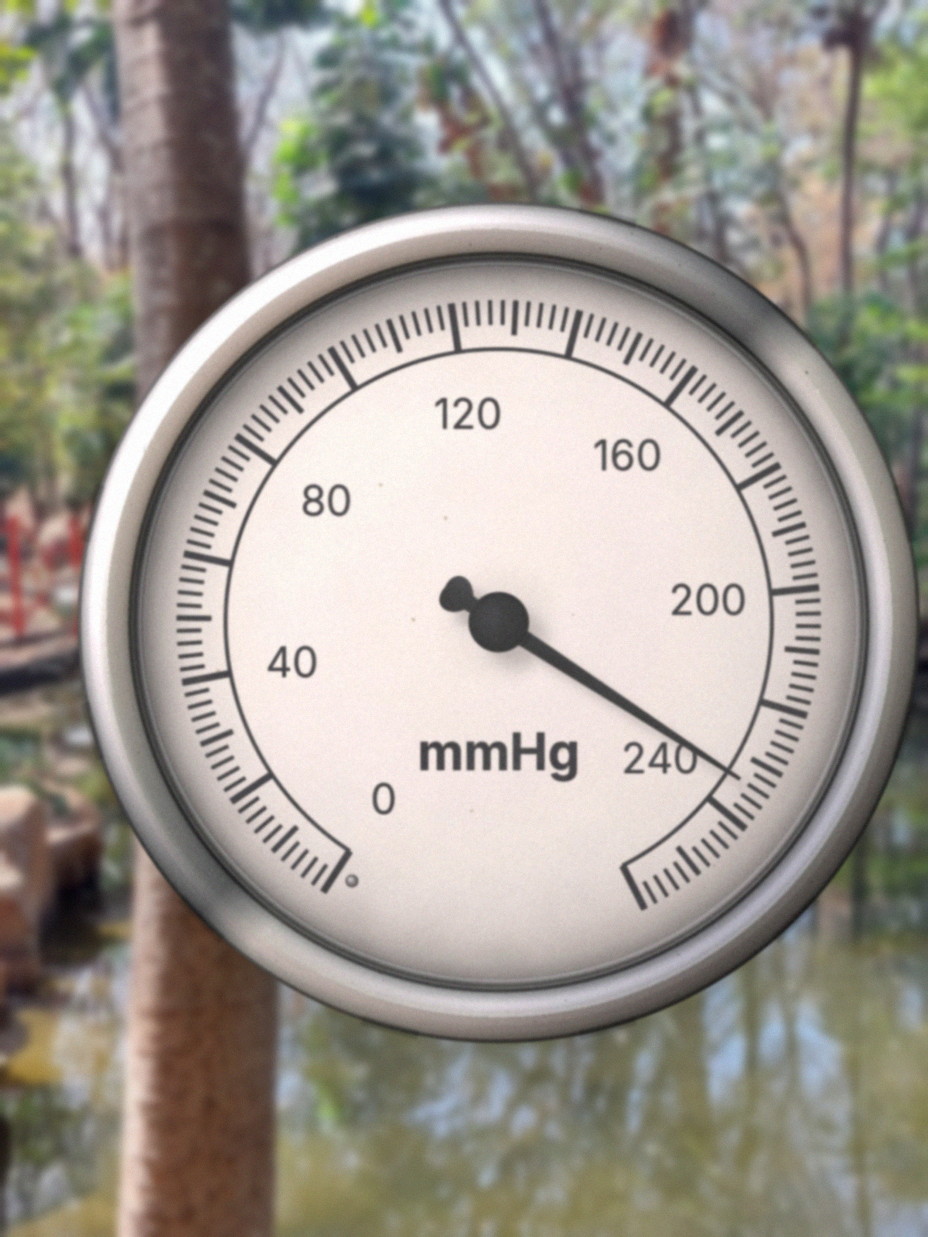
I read 234 mmHg
